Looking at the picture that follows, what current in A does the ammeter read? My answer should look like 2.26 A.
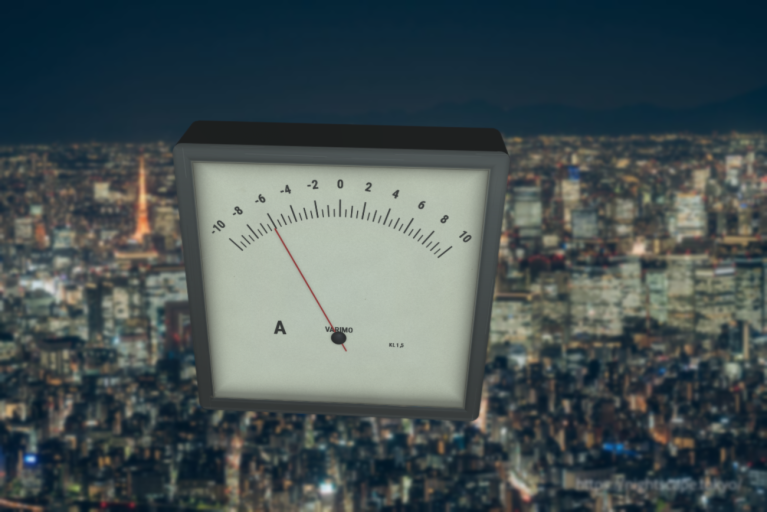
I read -6 A
